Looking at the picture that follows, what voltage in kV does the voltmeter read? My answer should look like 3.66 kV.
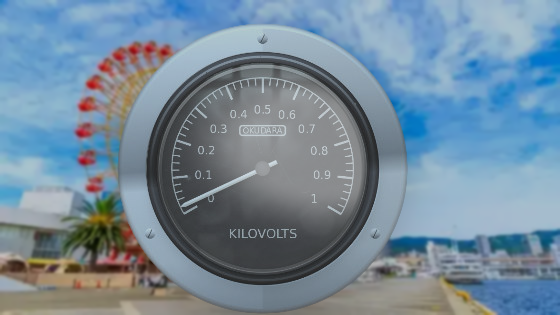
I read 0.02 kV
